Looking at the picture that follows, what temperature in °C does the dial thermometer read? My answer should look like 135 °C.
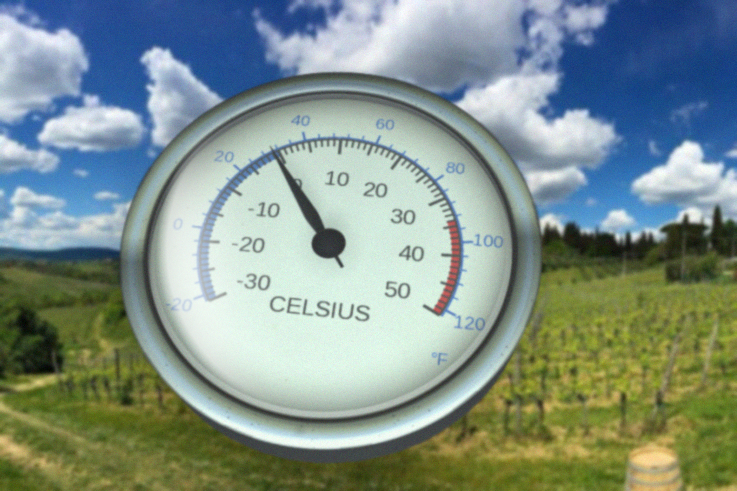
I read -1 °C
